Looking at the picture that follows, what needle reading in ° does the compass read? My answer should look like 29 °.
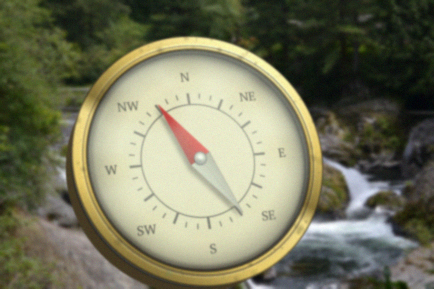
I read 330 °
